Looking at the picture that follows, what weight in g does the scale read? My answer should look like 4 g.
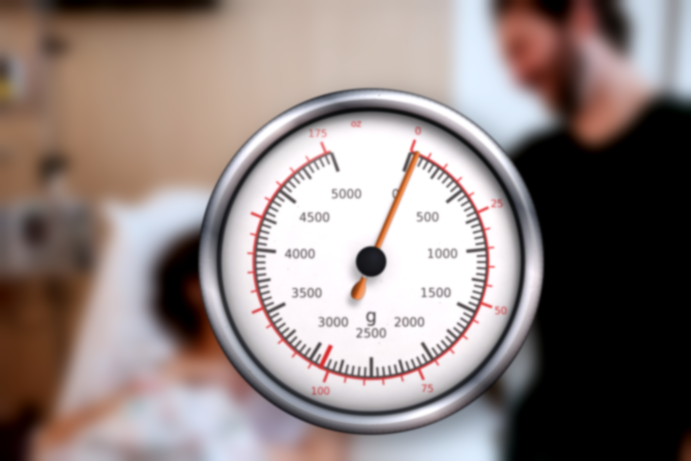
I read 50 g
